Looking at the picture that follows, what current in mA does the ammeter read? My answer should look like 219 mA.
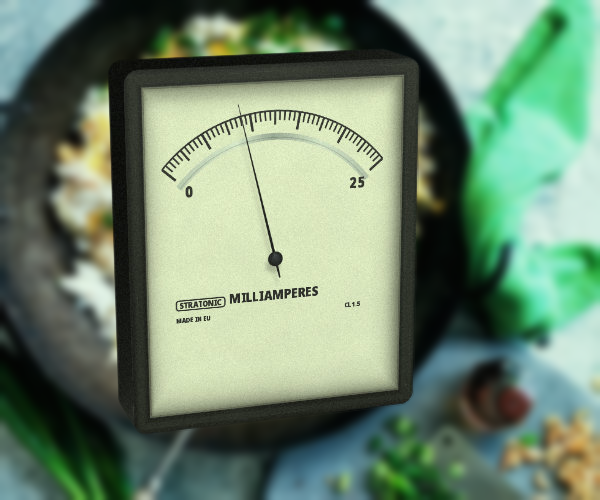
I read 9 mA
